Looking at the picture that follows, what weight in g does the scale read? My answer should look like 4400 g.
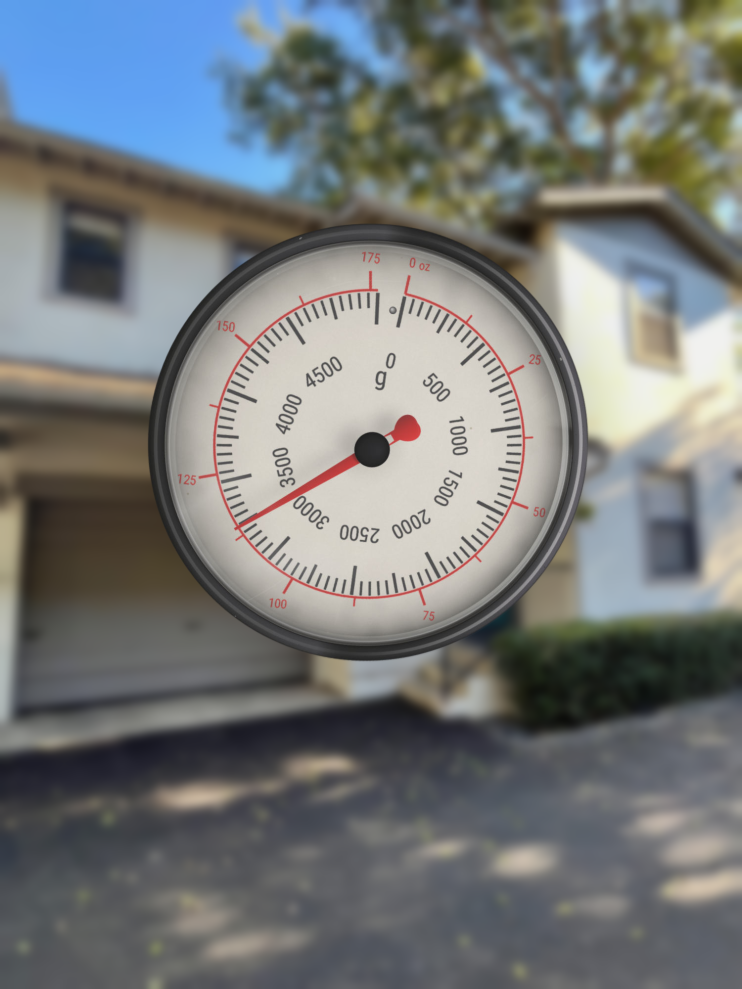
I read 3250 g
